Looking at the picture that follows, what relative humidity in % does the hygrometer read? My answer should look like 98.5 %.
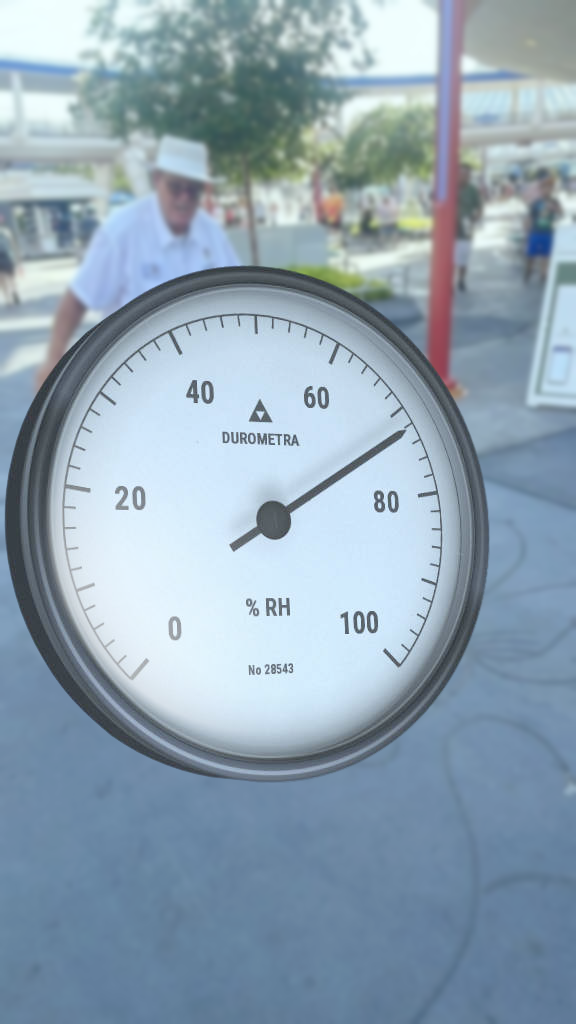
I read 72 %
